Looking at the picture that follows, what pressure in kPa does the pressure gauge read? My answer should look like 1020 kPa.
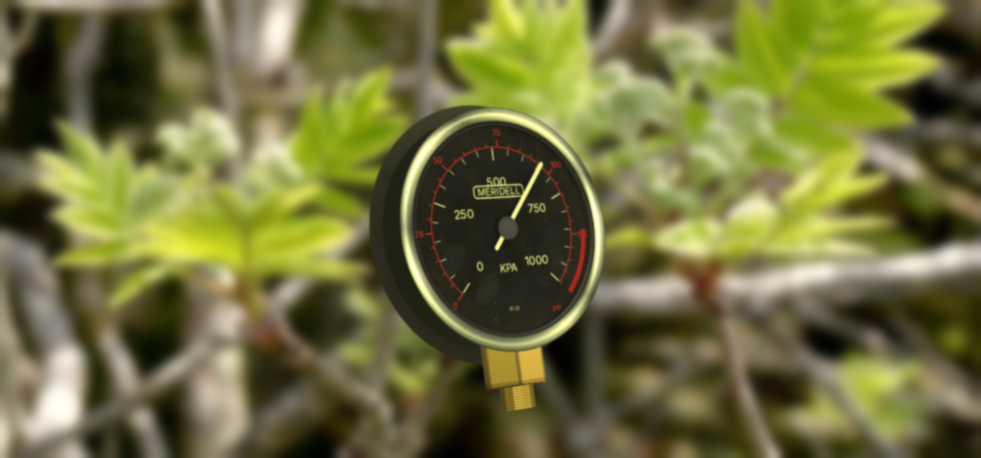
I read 650 kPa
